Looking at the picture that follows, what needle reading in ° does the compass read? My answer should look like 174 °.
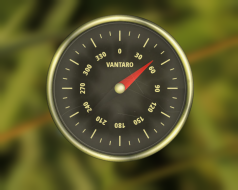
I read 50 °
